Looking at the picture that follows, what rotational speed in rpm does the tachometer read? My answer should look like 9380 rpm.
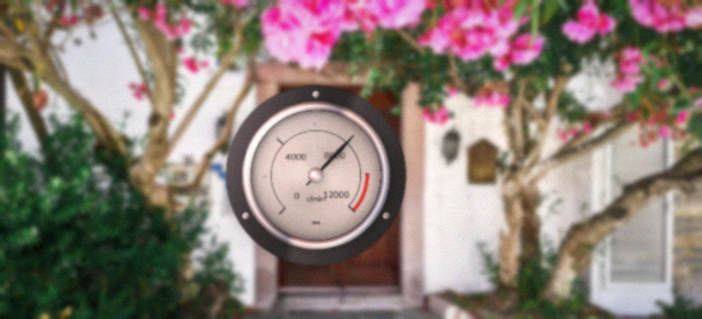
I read 8000 rpm
